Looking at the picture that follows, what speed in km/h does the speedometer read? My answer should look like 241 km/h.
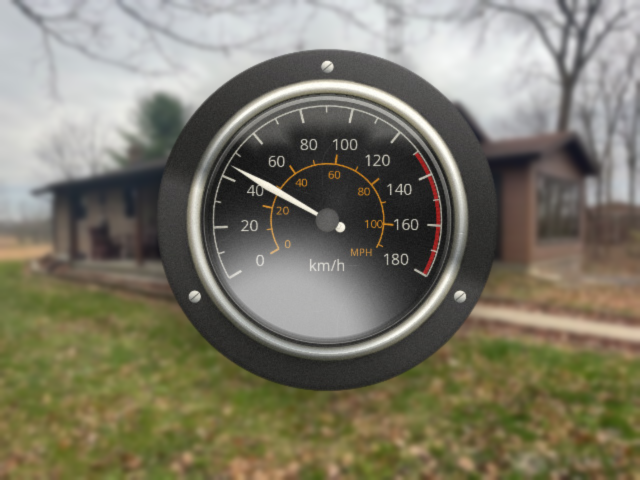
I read 45 km/h
